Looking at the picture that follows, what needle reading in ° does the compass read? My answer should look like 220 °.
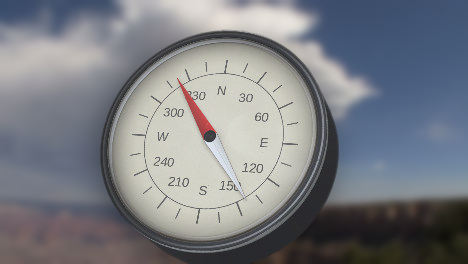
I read 322.5 °
